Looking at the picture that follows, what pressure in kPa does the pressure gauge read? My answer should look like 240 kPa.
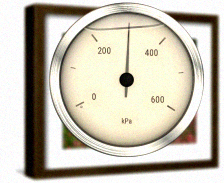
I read 300 kPa
